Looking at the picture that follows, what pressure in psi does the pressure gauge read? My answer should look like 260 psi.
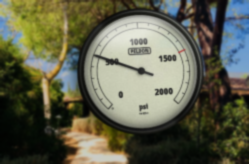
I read 500 psi
